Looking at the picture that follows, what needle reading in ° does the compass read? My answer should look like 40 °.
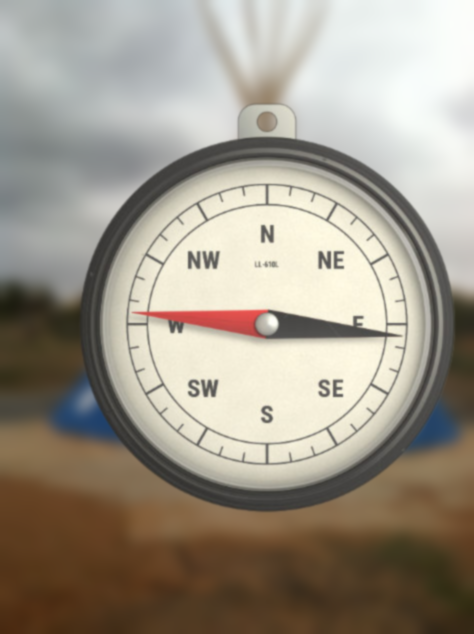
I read 275 °
